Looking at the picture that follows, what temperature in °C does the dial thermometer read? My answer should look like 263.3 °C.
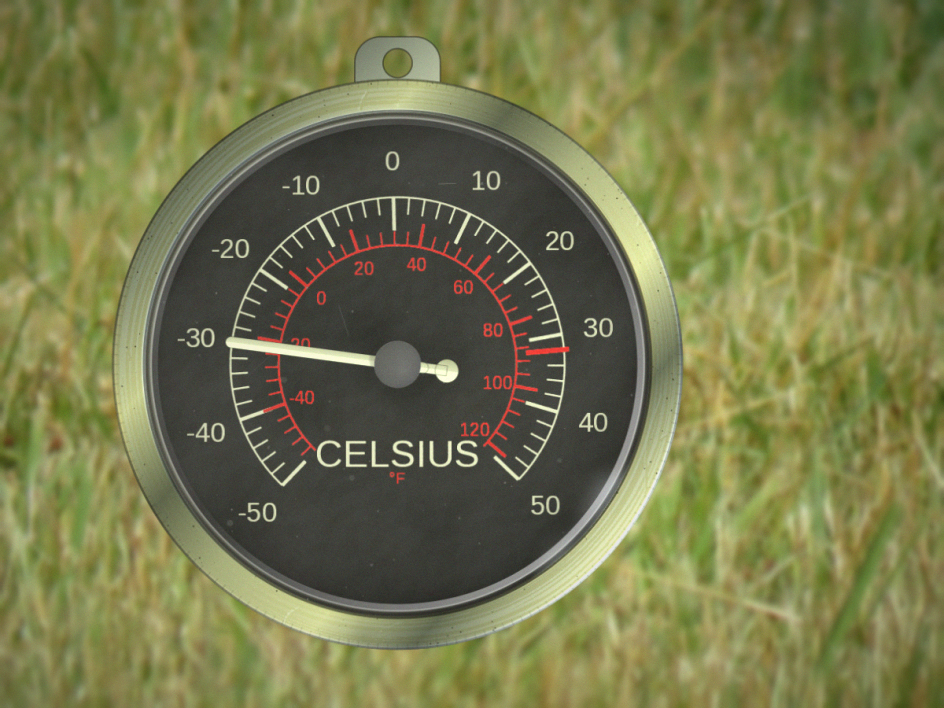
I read -30 °C
